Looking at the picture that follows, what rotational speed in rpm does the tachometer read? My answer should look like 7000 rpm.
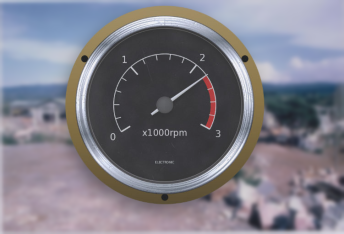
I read 2200 rpm
